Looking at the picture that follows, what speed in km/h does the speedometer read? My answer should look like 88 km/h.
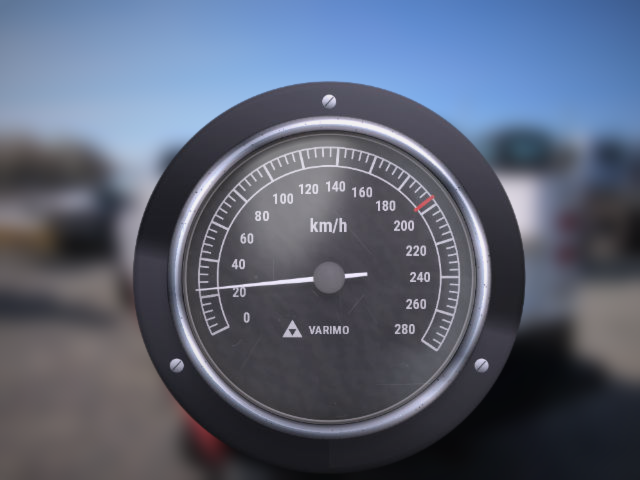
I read 24 km/h
